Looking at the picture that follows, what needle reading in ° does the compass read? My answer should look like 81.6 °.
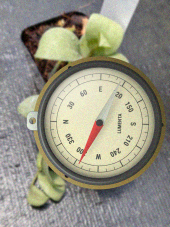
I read 295 °
